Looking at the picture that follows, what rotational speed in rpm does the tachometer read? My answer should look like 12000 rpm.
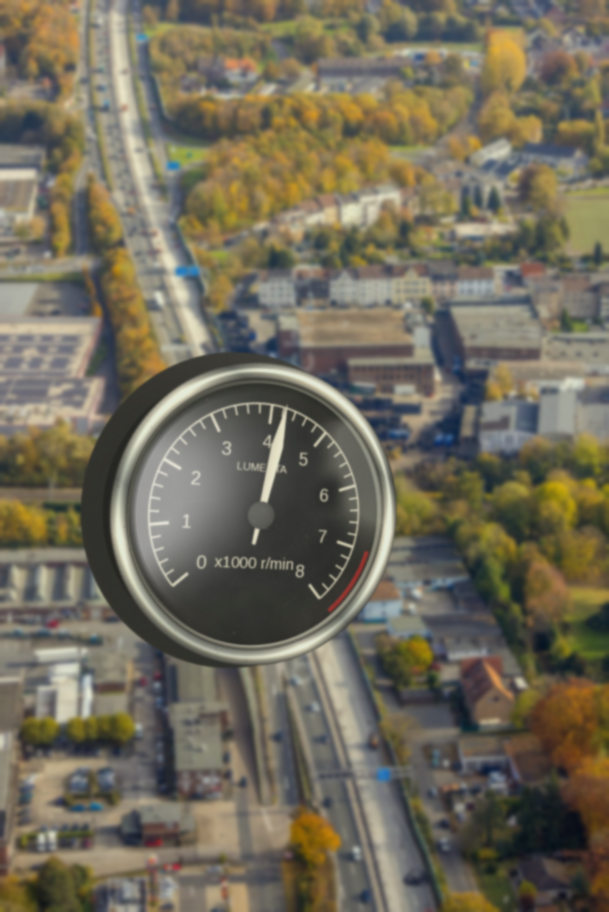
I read 4200 rpm
